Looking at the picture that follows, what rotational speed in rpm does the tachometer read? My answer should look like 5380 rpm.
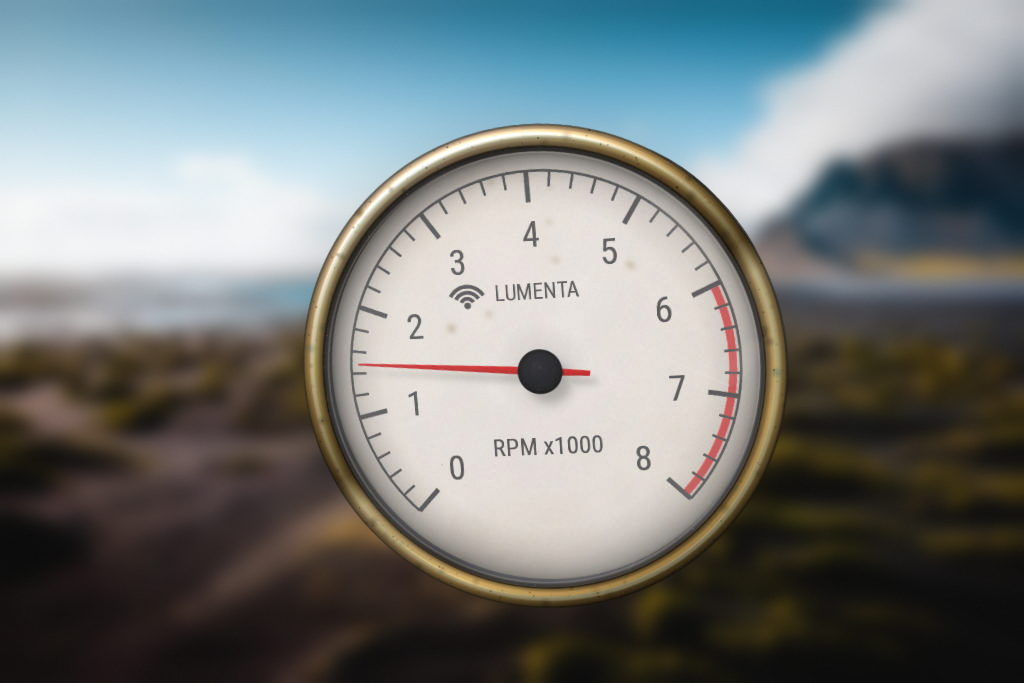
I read 1500 rpm
